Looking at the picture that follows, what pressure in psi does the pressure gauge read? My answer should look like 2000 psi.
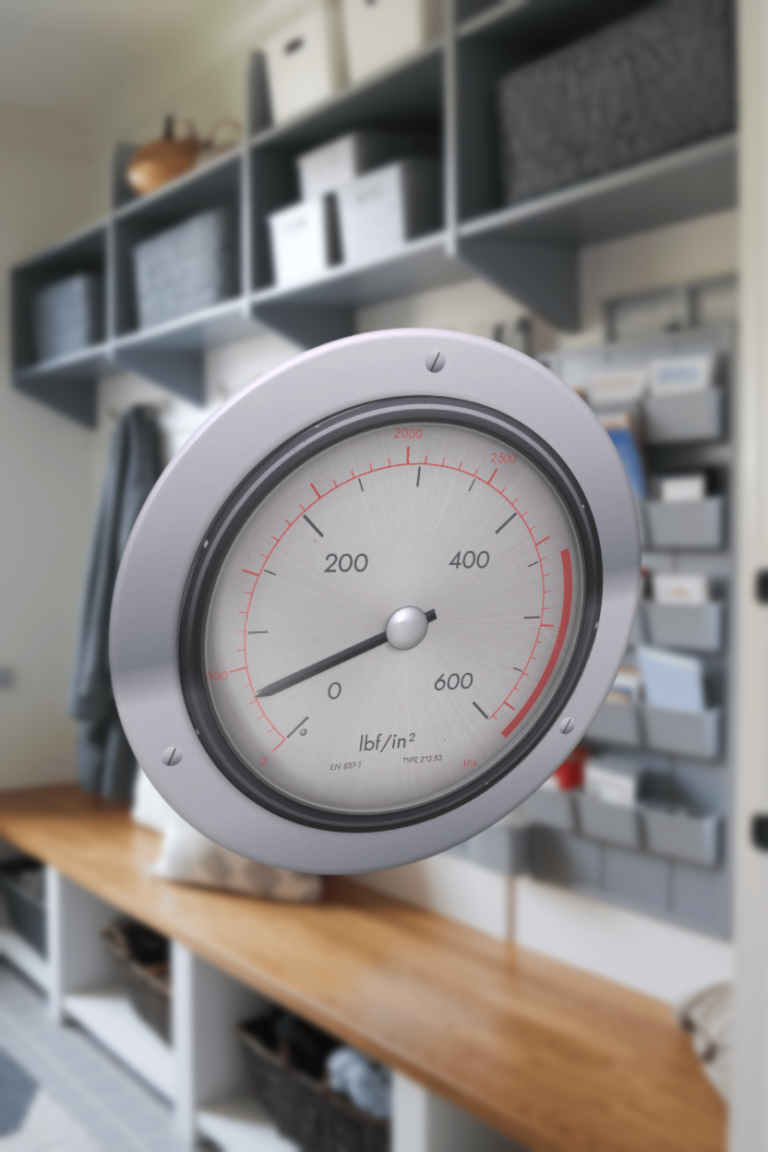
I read 50 psi
